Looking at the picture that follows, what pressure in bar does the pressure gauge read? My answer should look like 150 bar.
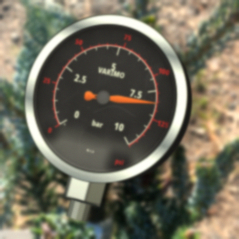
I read 8 bar
